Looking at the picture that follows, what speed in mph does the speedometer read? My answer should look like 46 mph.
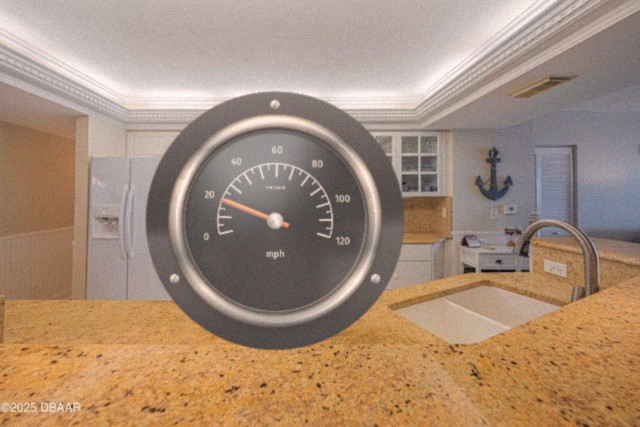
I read 20 mph
